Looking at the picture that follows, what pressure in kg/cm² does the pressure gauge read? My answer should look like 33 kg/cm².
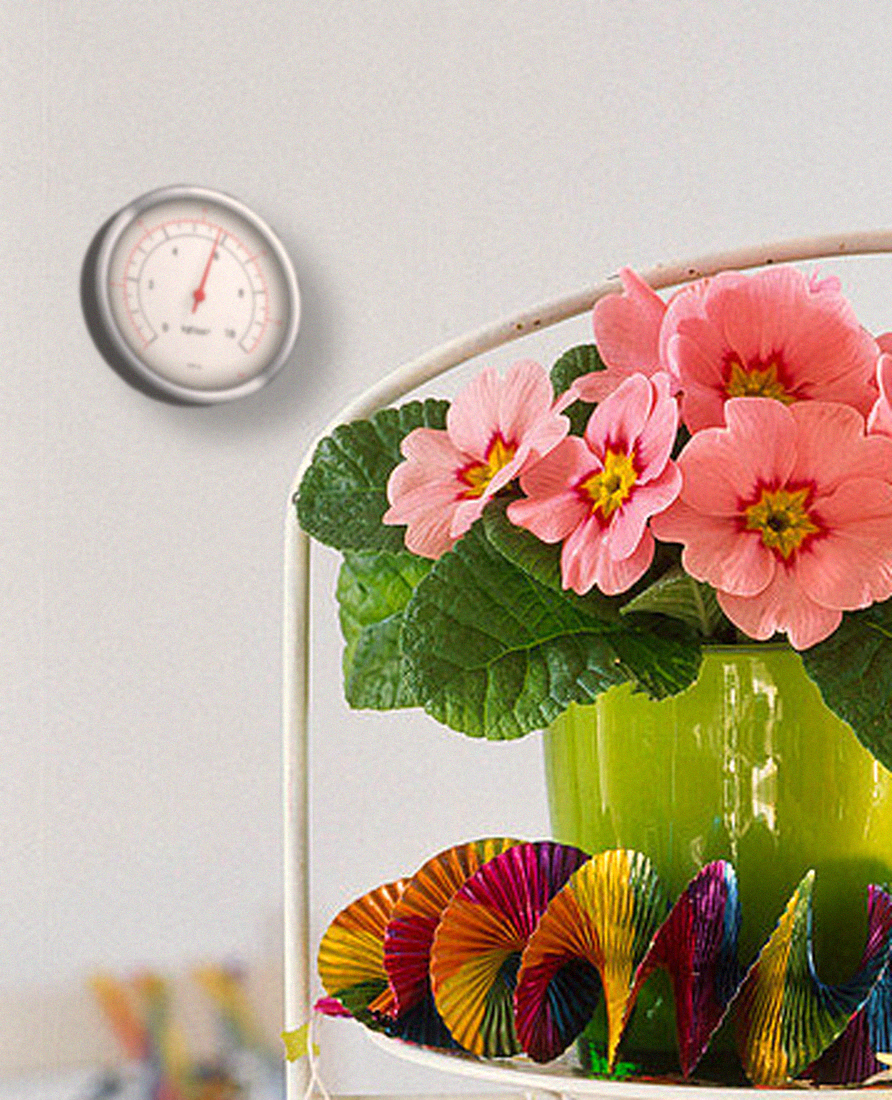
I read 5.75 kg/cm²
